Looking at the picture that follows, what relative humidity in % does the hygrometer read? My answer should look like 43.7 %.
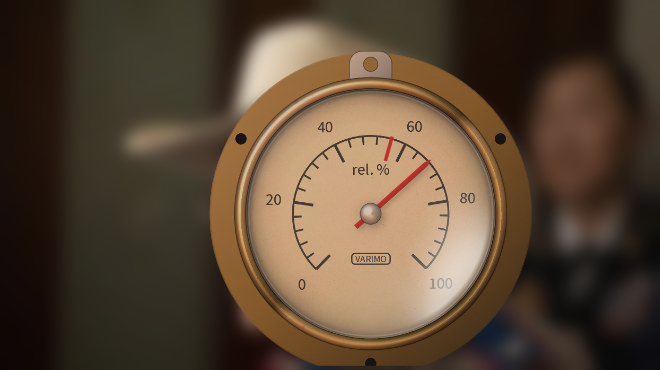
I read 68 %
